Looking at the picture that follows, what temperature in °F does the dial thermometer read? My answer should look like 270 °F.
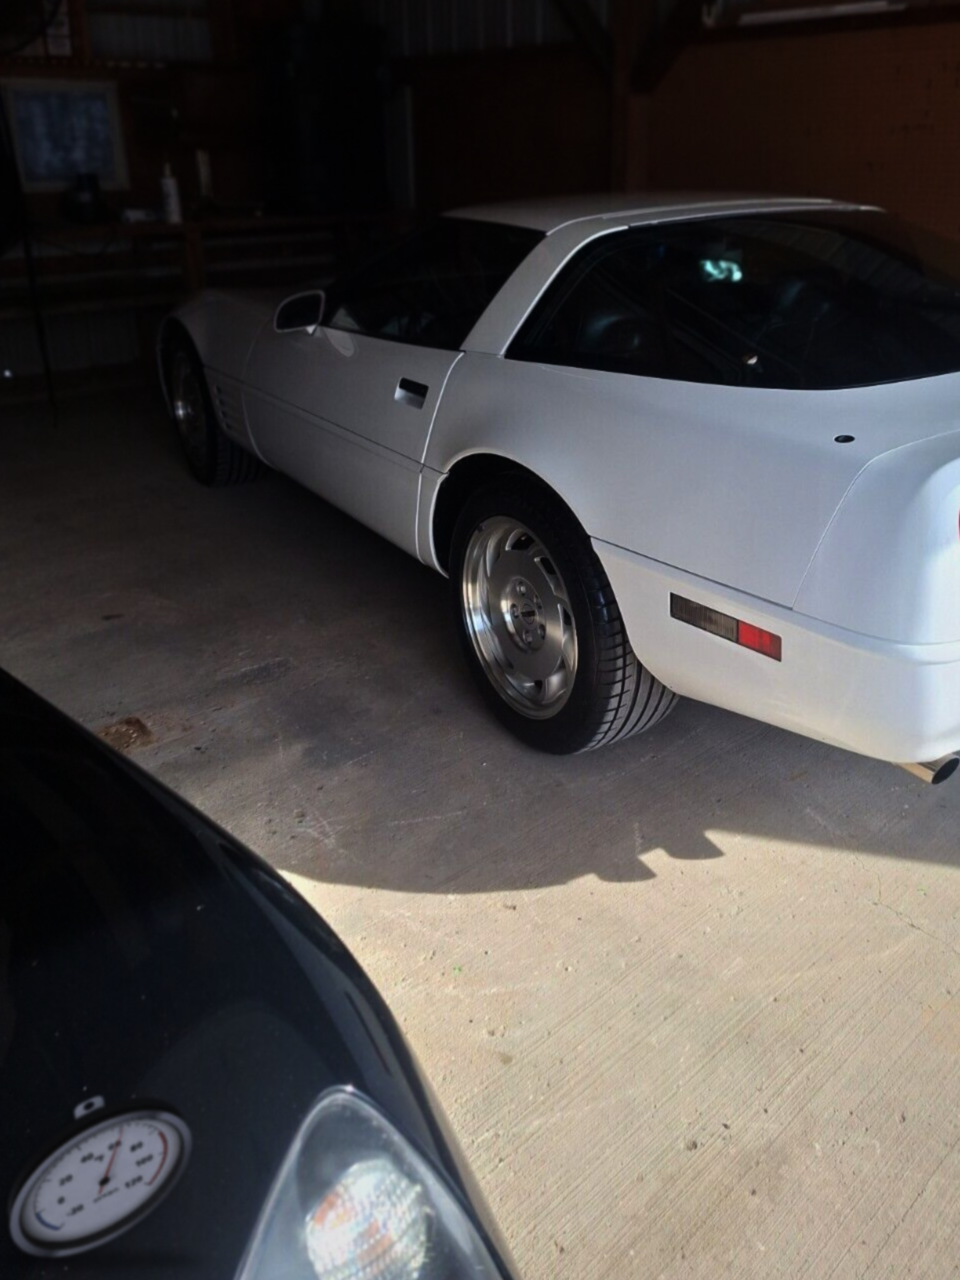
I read 60 °F
